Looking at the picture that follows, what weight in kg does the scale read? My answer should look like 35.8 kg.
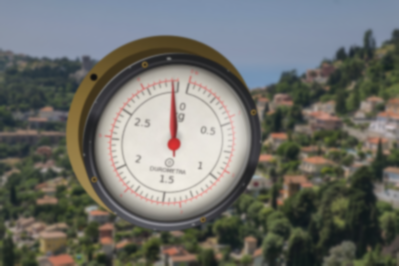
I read 2.95 kg
